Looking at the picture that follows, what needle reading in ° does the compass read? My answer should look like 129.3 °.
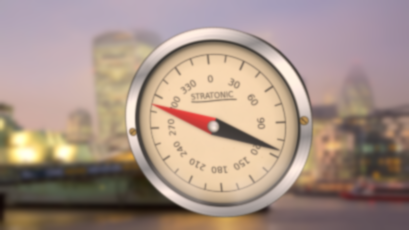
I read 292.5 °
